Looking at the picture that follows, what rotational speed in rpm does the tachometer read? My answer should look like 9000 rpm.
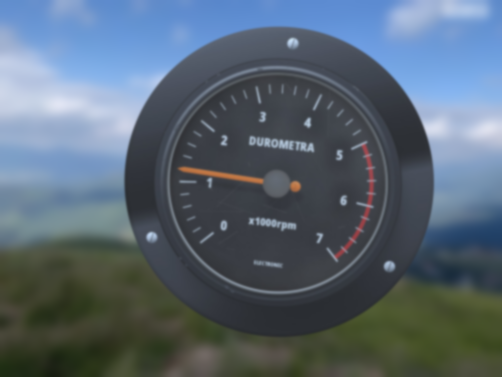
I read 1200 rpm
